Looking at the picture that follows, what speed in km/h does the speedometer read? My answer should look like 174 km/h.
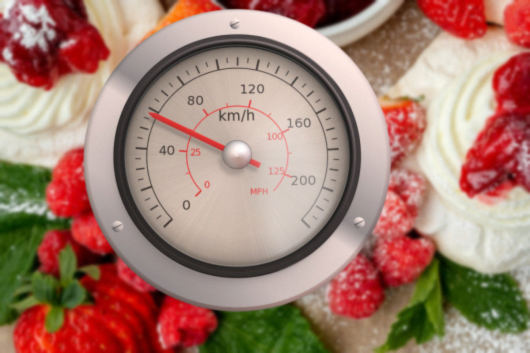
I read 57.5 km/h
